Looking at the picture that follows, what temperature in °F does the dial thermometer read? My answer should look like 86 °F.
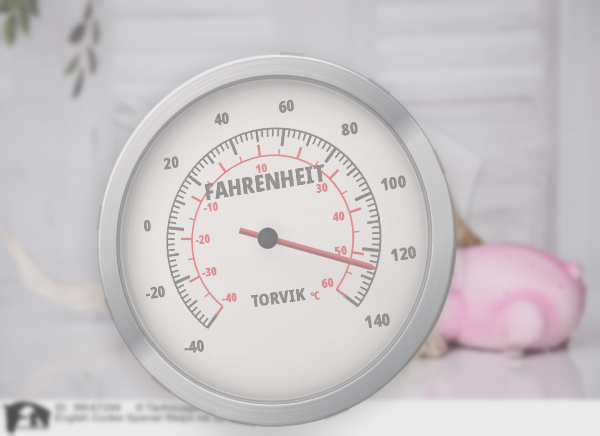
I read 126 °F
